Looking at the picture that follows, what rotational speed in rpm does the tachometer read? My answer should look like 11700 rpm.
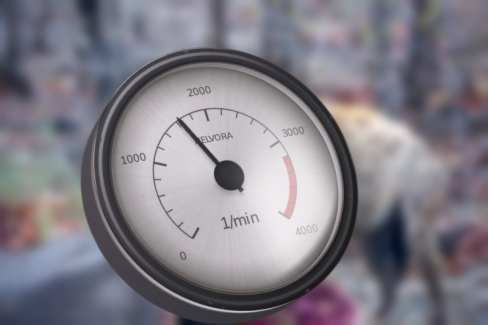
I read 1600 rpm
